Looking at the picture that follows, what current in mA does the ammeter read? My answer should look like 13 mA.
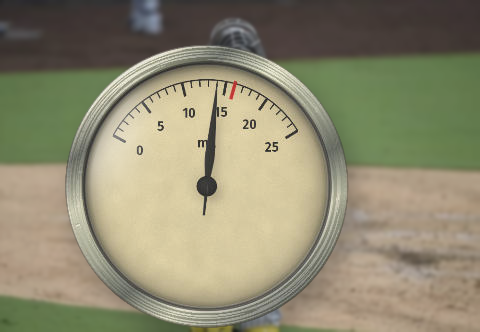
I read 14 mA
